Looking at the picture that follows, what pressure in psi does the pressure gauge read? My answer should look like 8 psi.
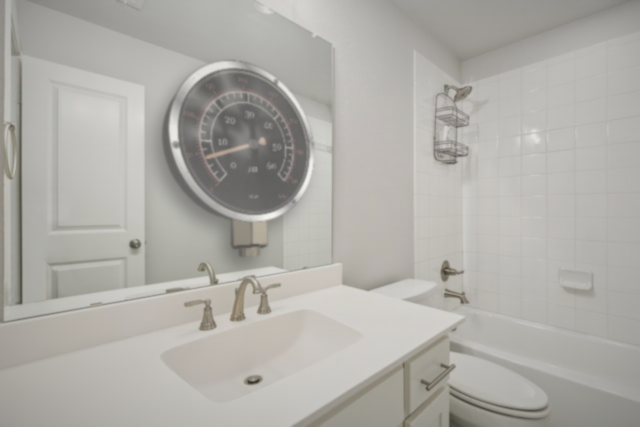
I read 6 psi
